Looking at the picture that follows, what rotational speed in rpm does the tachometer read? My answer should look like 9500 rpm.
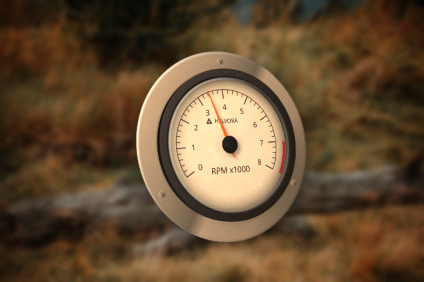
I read 3400 rpm
